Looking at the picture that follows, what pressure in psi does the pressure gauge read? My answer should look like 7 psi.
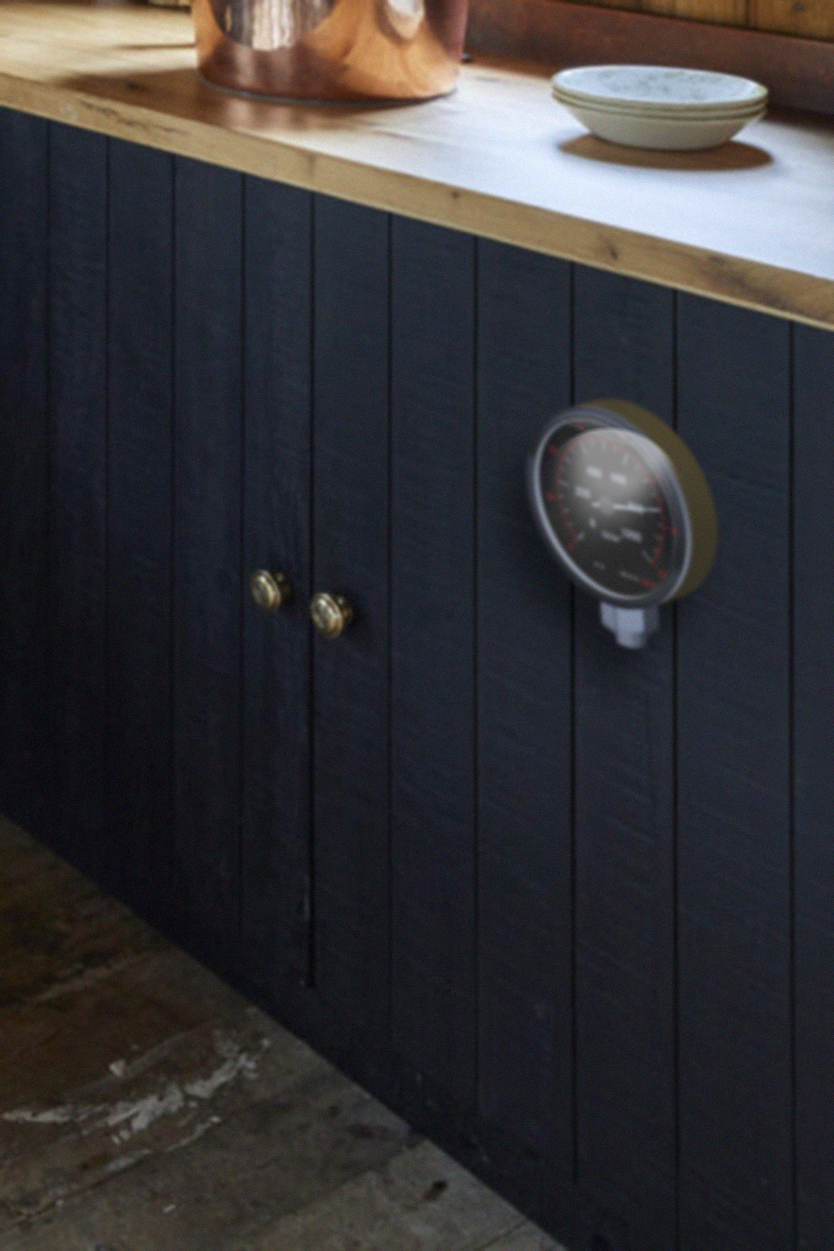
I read 800 psi
